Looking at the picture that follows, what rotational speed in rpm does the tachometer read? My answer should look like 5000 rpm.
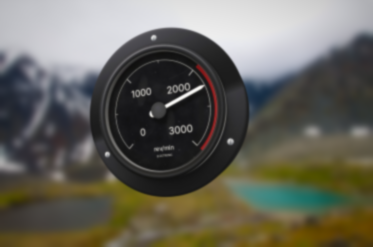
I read 2250 rpm
